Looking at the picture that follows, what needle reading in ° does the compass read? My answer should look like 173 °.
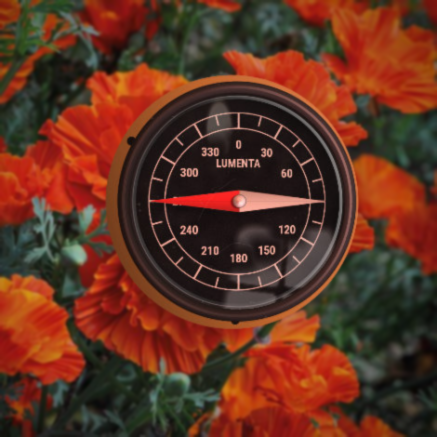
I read 270 °
